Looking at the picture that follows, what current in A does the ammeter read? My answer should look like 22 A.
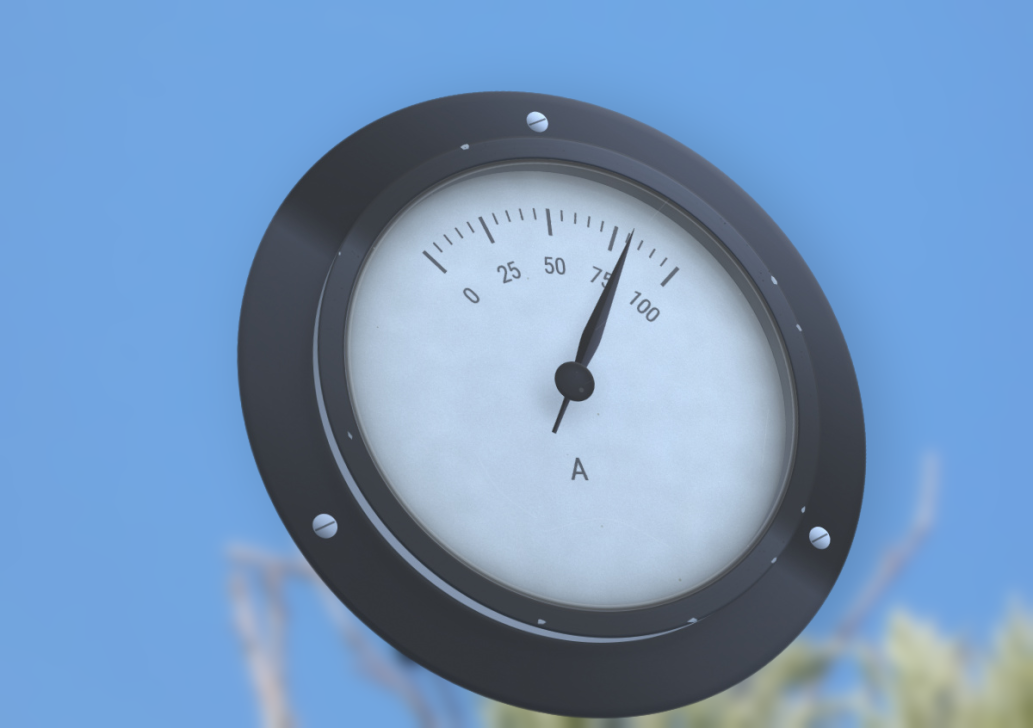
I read 80 A
